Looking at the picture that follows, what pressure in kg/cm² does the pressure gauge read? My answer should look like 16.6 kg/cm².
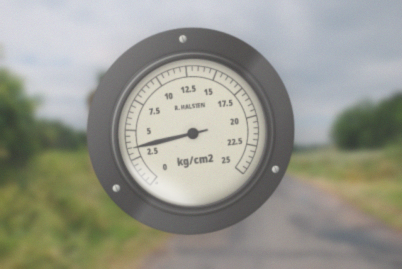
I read 3.5 kg/cm²
